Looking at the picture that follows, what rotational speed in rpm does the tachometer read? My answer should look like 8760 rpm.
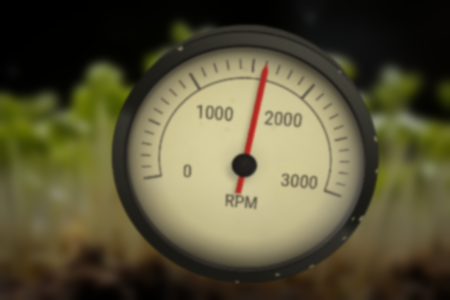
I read 1600 rpm
